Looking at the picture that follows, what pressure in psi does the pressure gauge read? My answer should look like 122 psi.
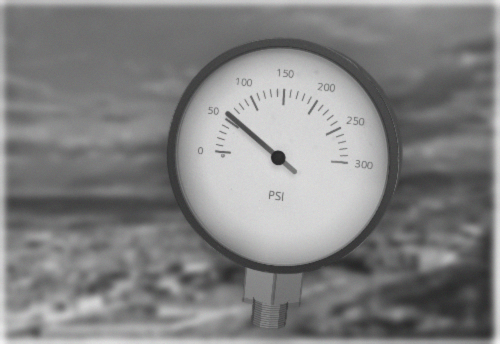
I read 60 psi
